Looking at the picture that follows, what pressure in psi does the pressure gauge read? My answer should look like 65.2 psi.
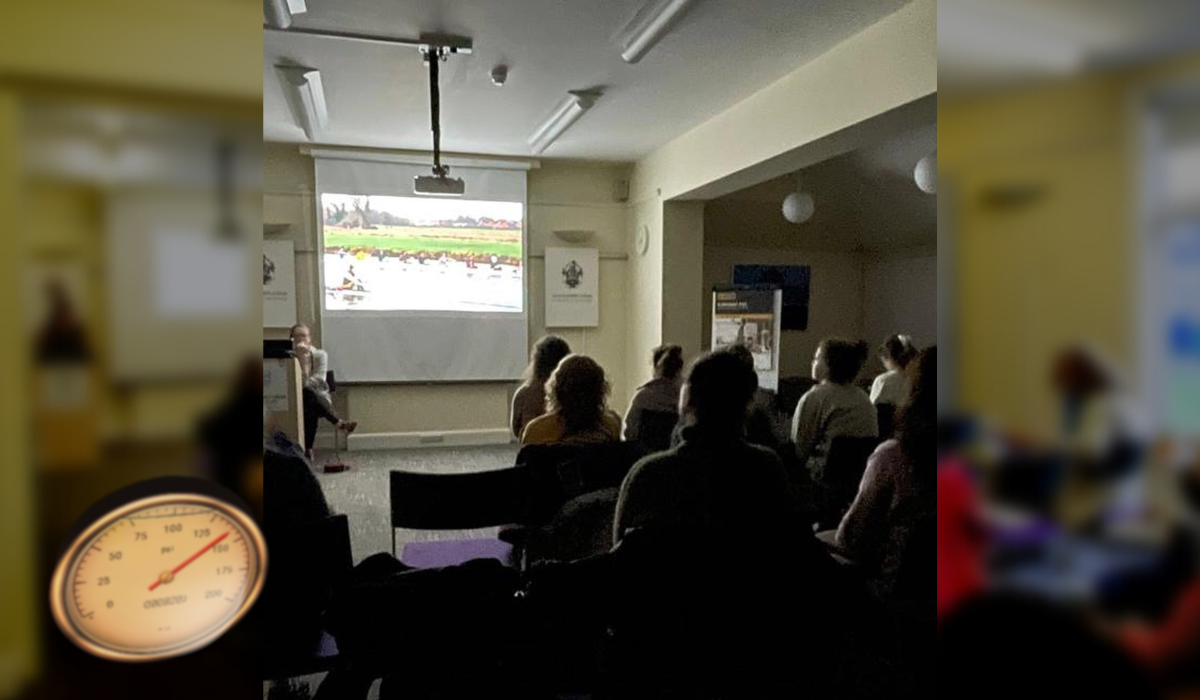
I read 140 psi
